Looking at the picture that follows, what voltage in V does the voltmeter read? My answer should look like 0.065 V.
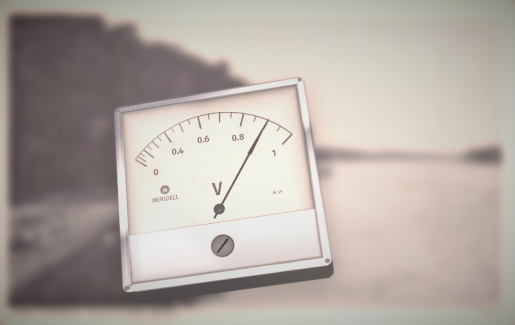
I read 0.9 V
